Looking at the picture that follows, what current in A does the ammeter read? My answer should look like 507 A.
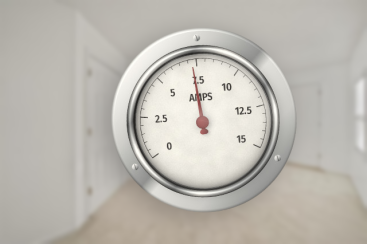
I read 7.25 A
